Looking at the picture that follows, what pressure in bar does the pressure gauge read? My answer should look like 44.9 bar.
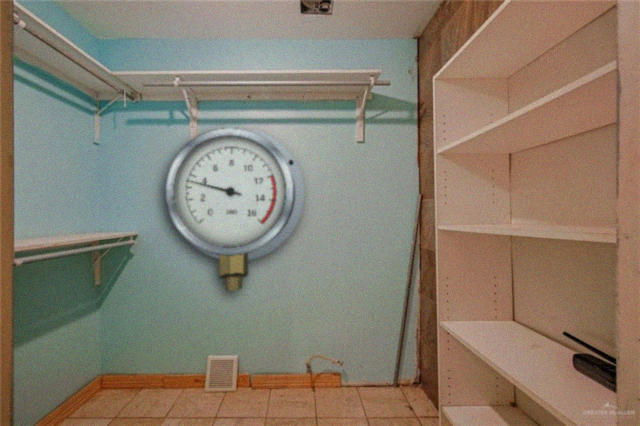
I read 3.5 bar
